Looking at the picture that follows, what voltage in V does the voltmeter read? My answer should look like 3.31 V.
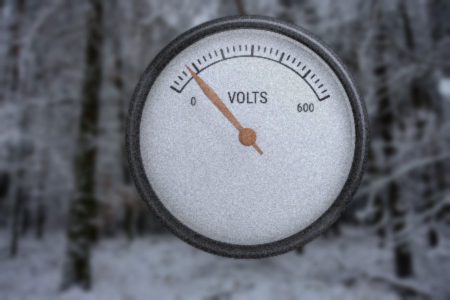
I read 80 V
